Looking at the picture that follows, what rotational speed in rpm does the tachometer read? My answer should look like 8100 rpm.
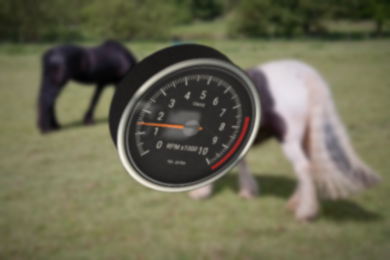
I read 1500 rpm
